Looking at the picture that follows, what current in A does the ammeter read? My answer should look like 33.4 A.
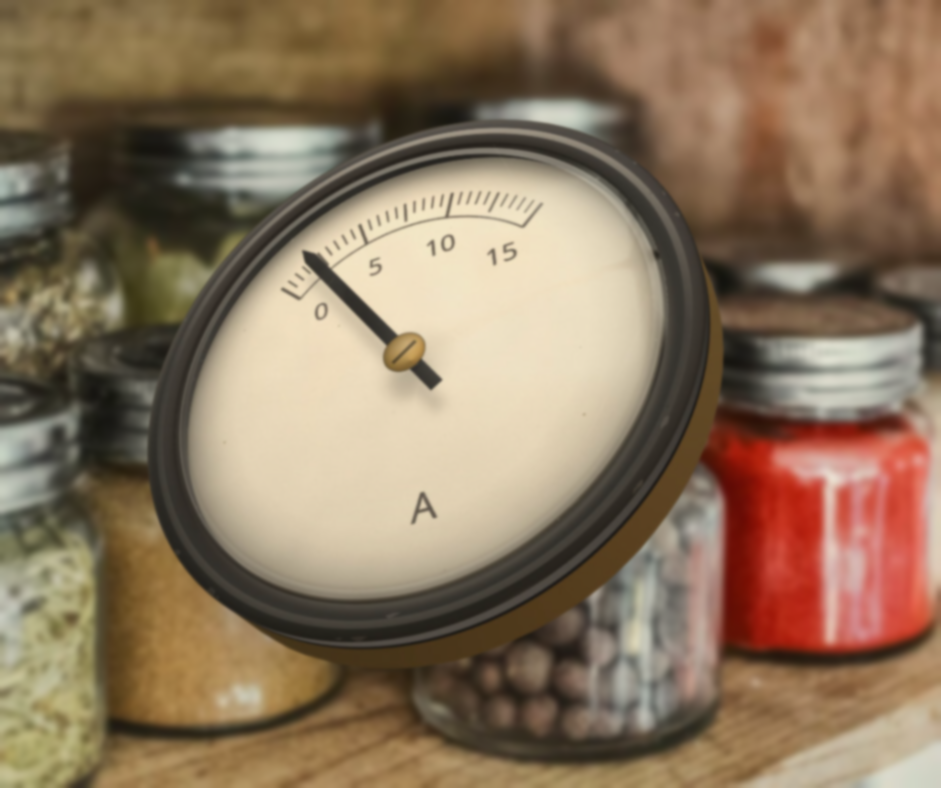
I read 2 A
